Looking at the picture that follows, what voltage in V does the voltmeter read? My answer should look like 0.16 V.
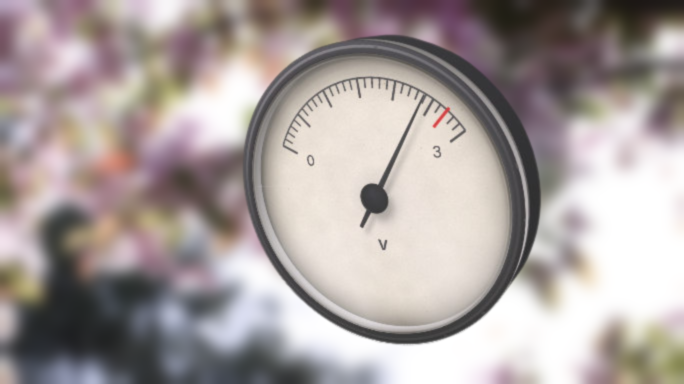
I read 2.4 V
